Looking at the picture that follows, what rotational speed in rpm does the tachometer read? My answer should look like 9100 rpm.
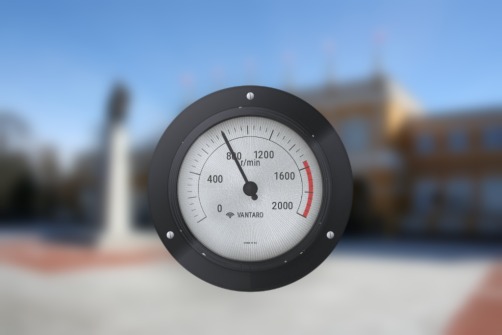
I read 800 rpm
